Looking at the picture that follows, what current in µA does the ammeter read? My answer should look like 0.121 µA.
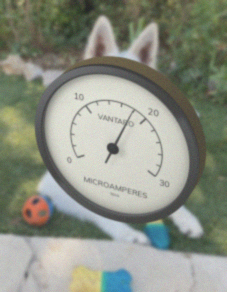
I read 18 µA
